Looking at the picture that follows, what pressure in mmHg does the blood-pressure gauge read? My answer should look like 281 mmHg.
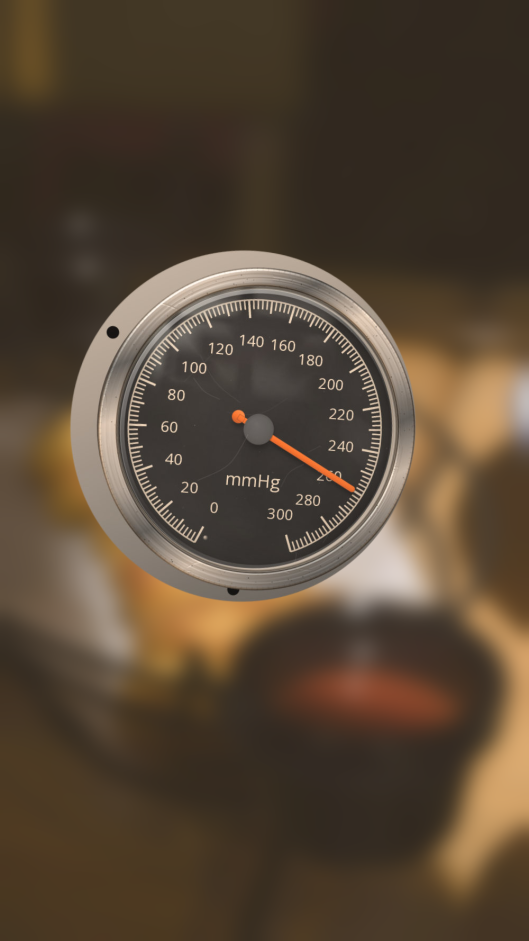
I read 260 mmHg
